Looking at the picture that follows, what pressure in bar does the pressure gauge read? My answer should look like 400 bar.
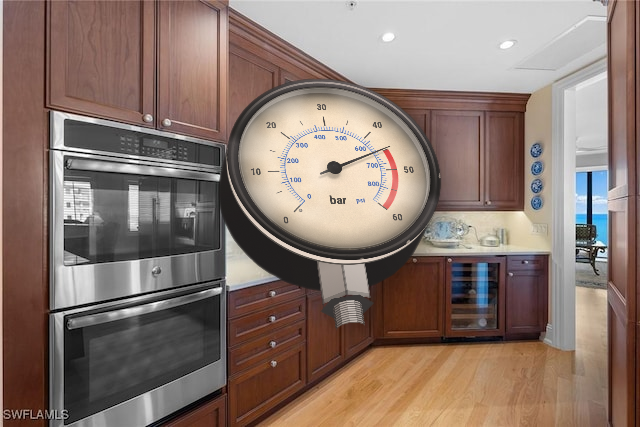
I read 45 bar
